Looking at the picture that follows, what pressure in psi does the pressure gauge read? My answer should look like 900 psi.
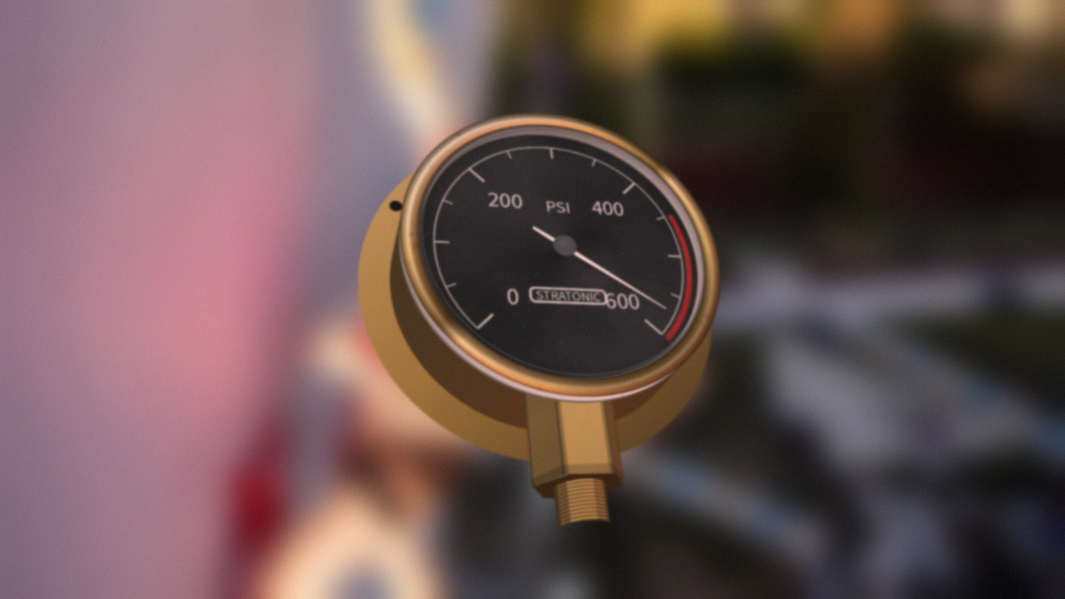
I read 575 psi
